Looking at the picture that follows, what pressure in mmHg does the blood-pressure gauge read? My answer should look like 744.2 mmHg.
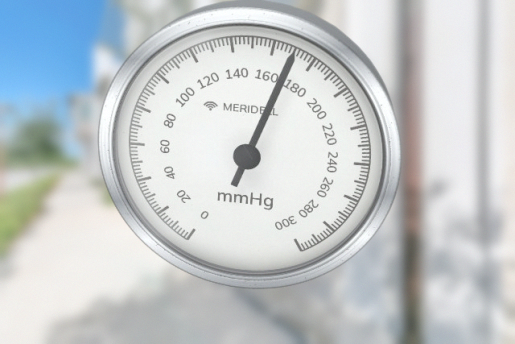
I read 170 mmHg
